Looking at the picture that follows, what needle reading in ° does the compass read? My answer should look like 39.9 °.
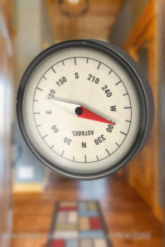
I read 292.5 °
